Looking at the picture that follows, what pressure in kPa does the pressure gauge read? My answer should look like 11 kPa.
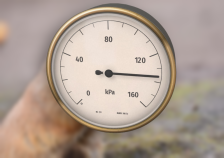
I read 135 kPa
